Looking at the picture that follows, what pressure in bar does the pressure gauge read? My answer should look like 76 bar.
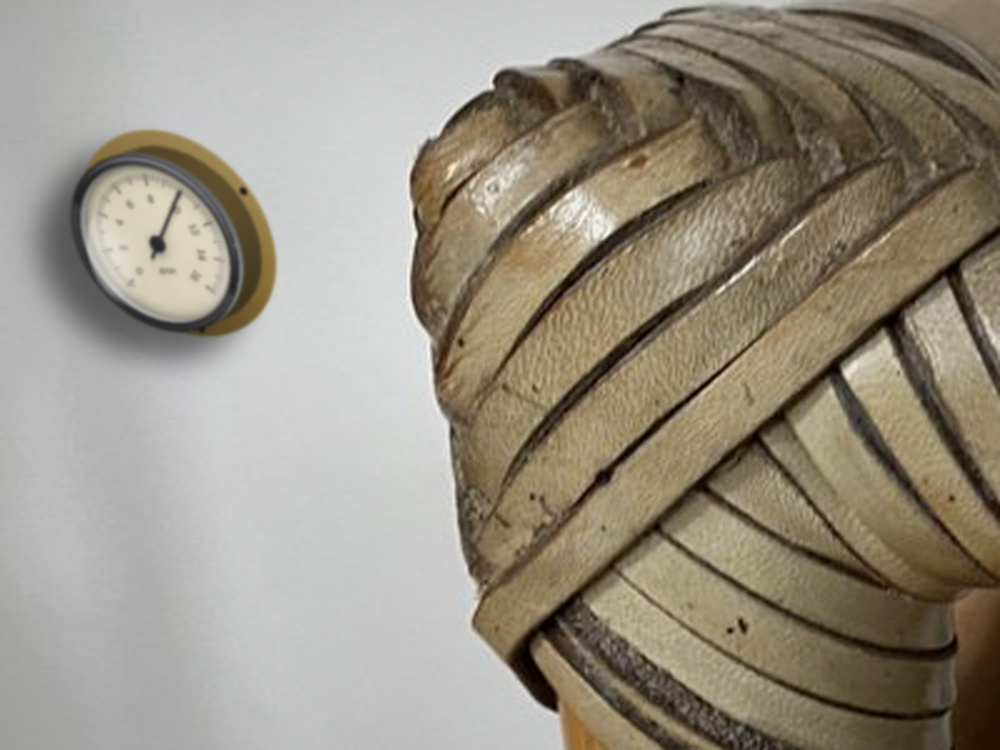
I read 10 bar
